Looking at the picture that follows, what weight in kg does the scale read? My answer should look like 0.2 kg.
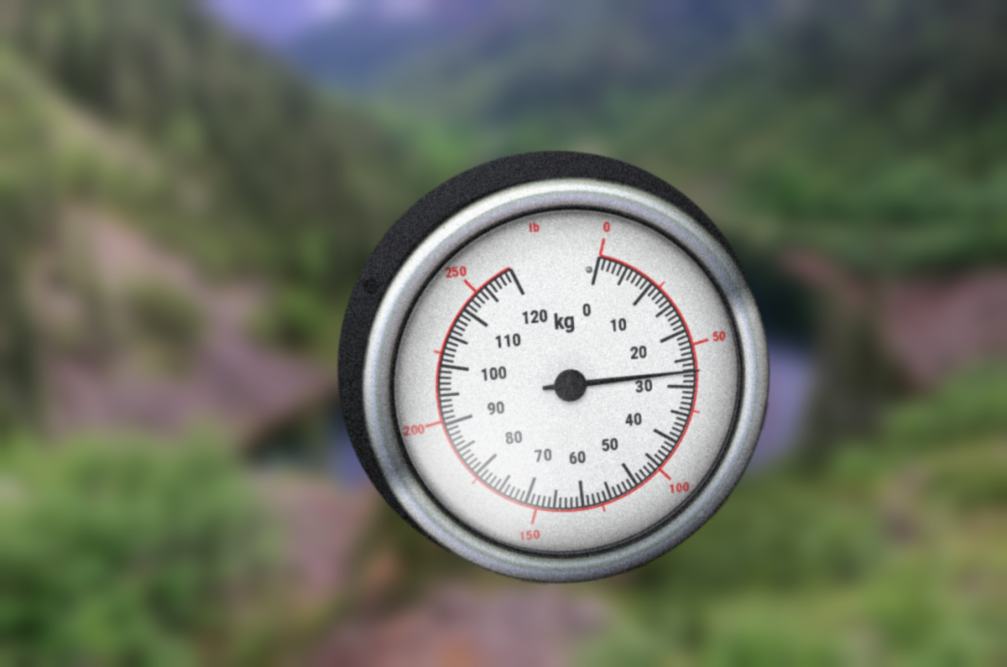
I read 27 kg
